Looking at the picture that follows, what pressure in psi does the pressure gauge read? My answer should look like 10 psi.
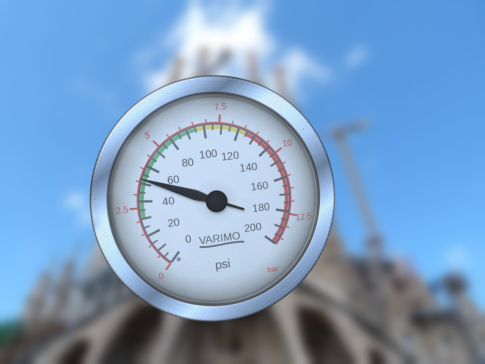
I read 52.5 psi
